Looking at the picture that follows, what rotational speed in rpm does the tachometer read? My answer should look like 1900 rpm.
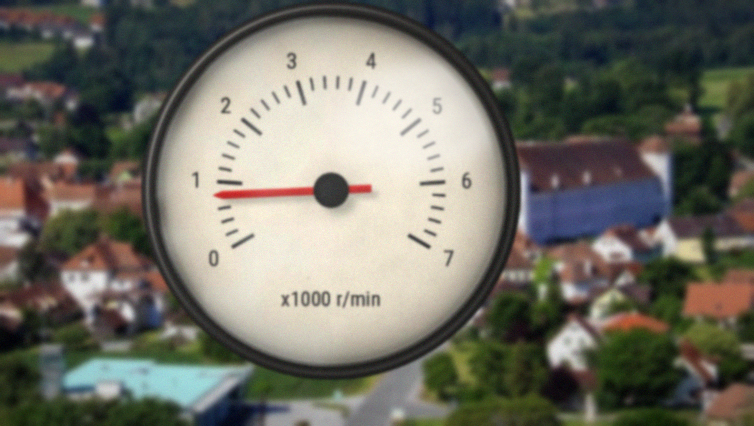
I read 800 rpm
